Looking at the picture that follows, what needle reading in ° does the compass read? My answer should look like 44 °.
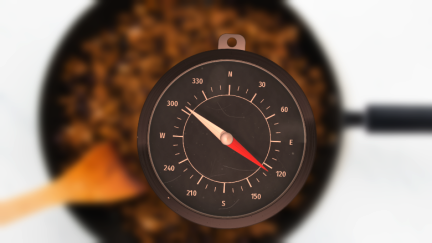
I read 125 °
